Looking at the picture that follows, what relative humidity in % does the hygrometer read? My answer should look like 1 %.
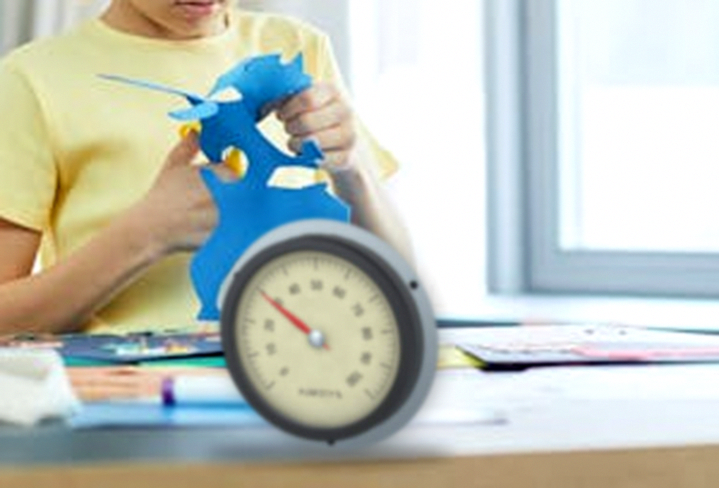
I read 30 %
